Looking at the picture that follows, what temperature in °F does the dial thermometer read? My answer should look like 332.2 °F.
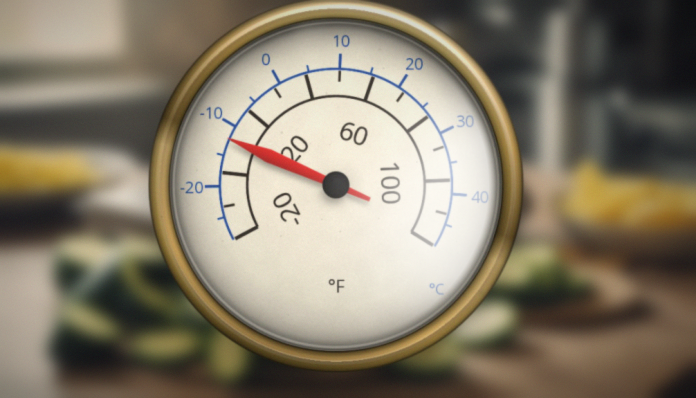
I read 10 °F
